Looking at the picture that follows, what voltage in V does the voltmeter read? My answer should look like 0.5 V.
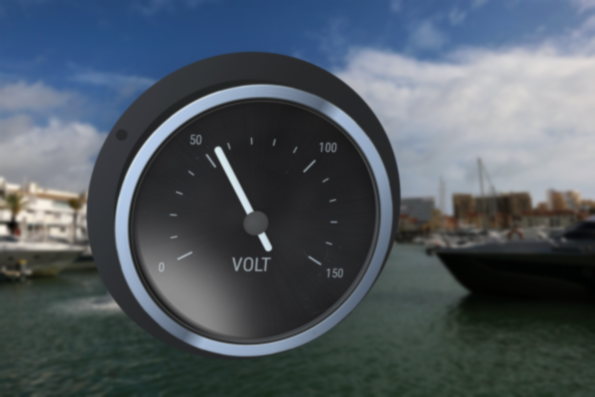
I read 55 V
